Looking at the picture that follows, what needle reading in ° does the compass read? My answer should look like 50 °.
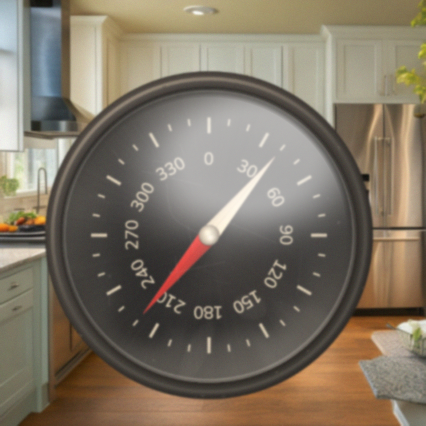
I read 220 °
